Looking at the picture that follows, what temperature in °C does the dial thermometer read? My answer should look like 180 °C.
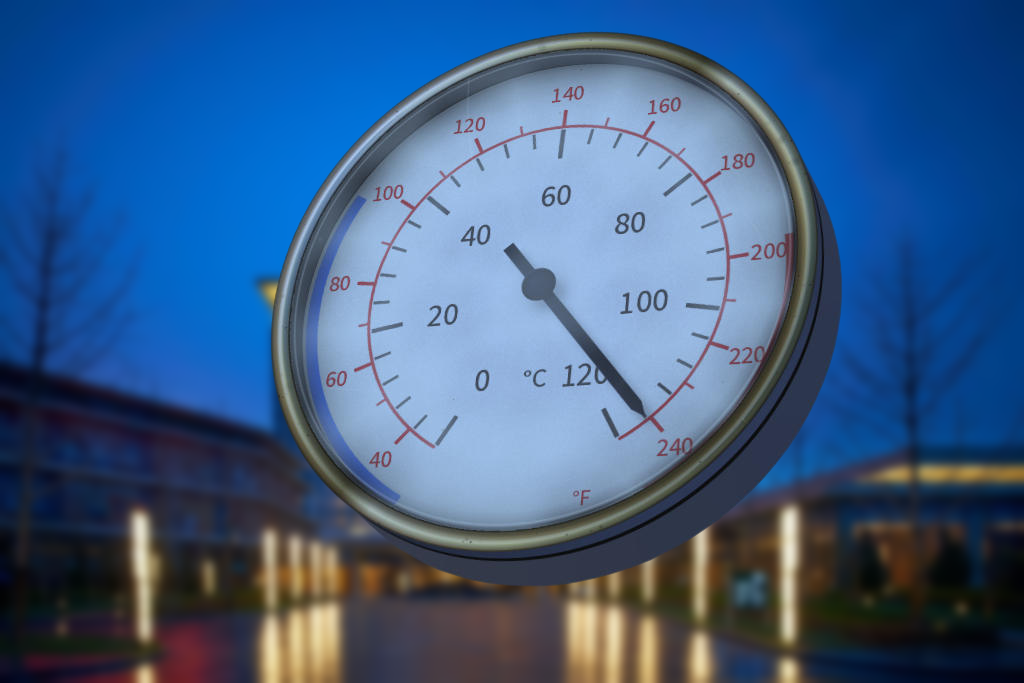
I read 116 °C
